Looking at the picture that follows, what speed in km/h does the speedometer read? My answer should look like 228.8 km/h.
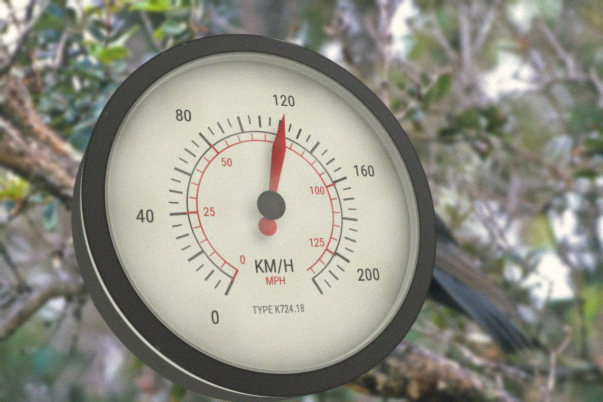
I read 120 km/h
